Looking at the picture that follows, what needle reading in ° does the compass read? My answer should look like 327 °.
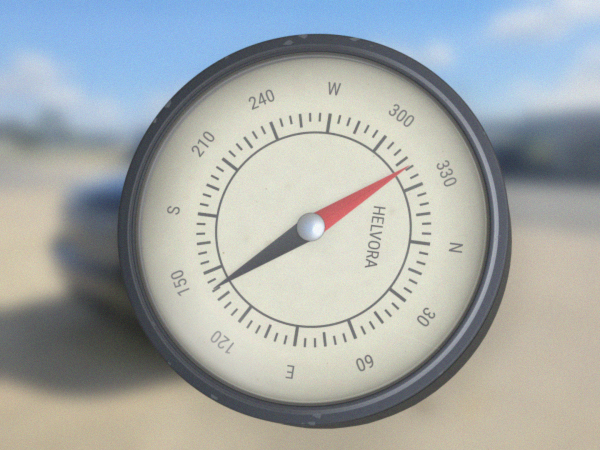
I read 320 °
